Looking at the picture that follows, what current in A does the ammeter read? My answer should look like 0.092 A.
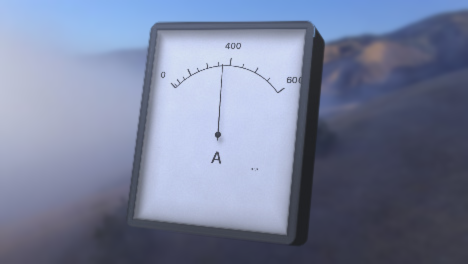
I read 375 A
